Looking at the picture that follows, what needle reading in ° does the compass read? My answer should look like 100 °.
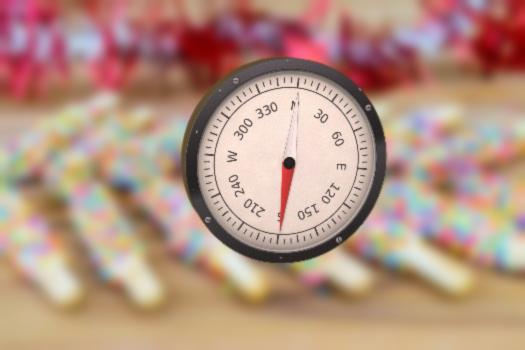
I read 180 °
